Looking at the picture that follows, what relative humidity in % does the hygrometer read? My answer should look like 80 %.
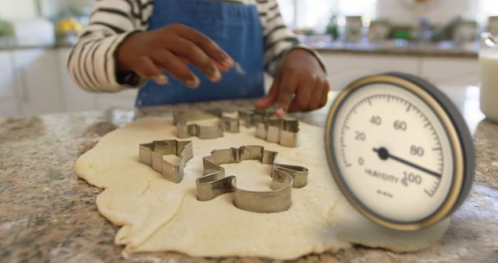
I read 90 %
